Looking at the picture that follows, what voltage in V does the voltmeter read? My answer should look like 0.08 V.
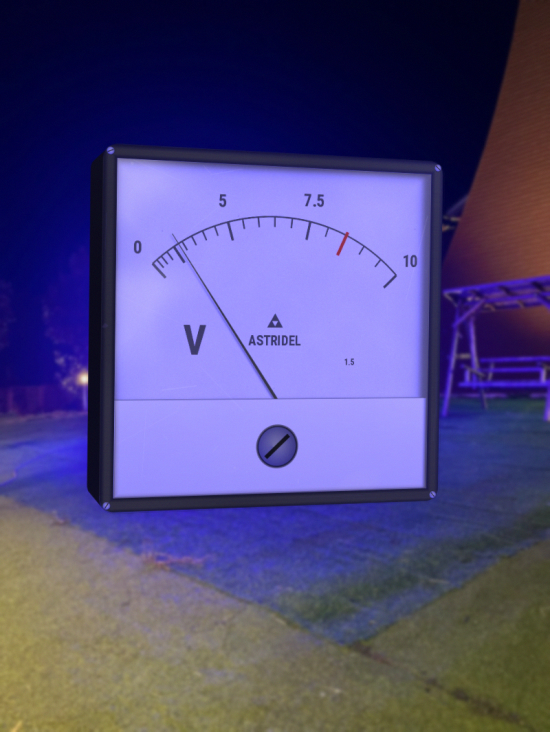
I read 2.75 V
